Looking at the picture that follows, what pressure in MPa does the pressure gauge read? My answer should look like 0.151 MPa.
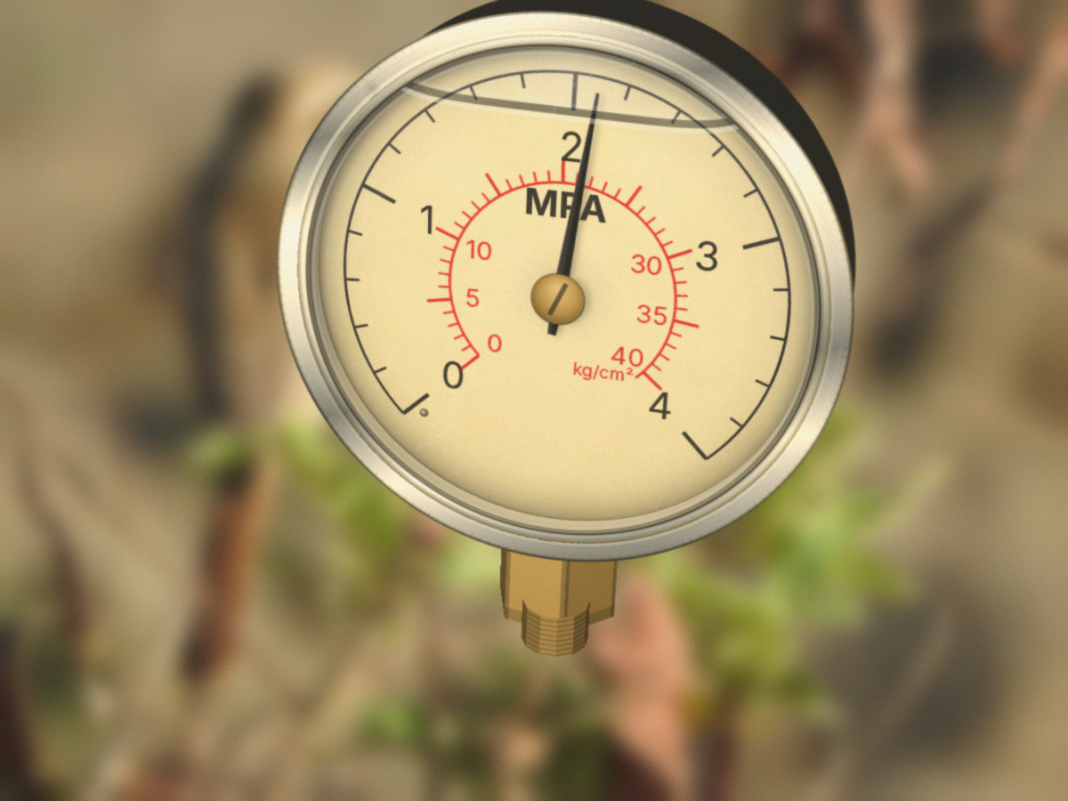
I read 2.1 MPa
